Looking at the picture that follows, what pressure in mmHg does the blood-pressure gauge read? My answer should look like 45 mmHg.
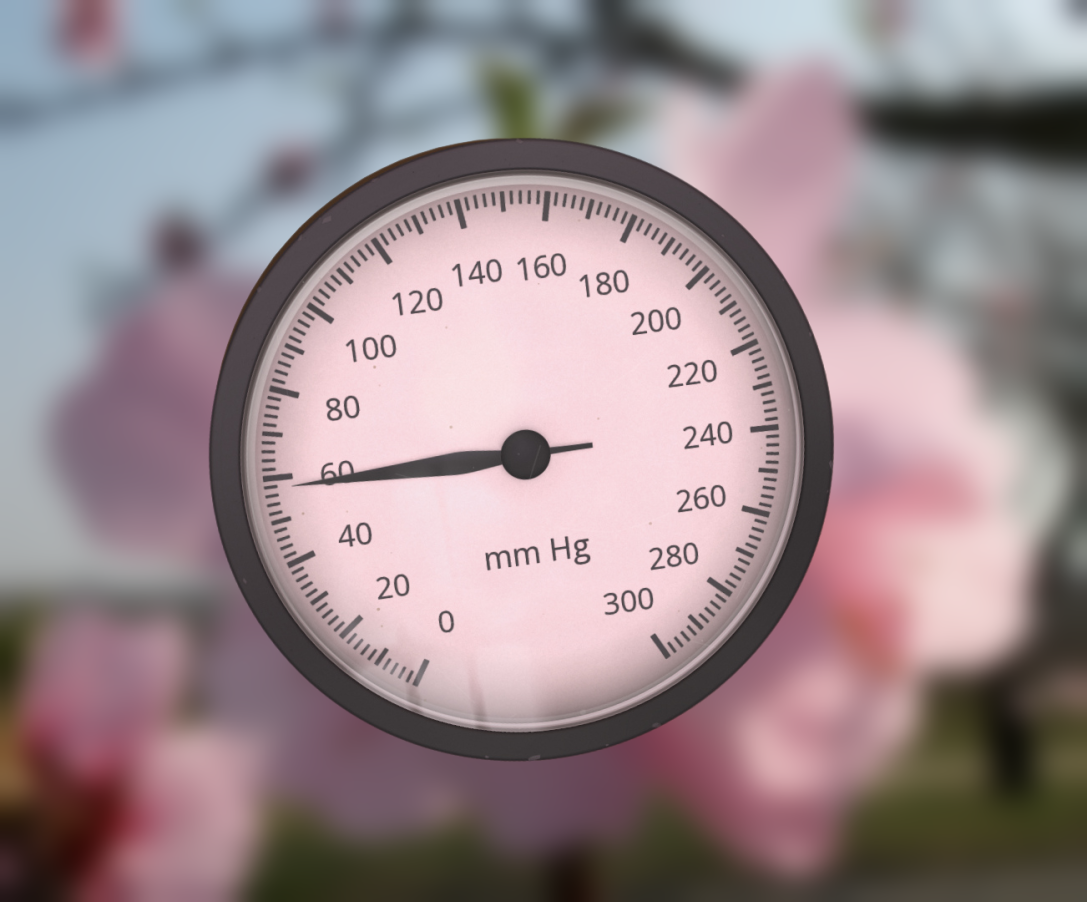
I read 58 mmHg
